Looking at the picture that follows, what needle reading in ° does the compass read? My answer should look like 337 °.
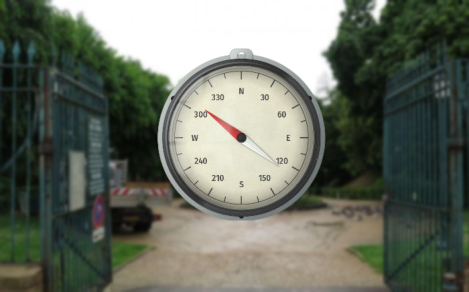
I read 307.5 °
